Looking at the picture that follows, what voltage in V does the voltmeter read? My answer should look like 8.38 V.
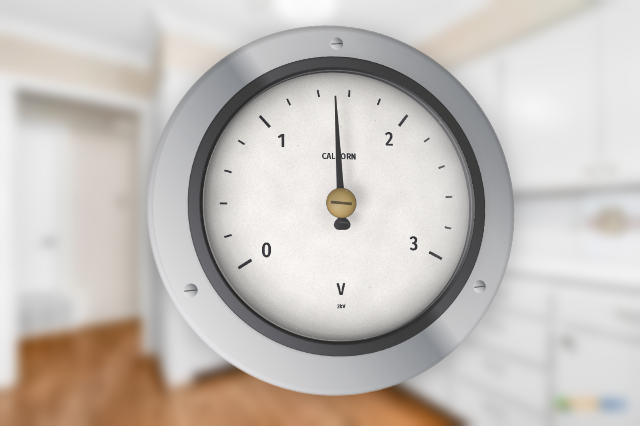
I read 1.5 V
